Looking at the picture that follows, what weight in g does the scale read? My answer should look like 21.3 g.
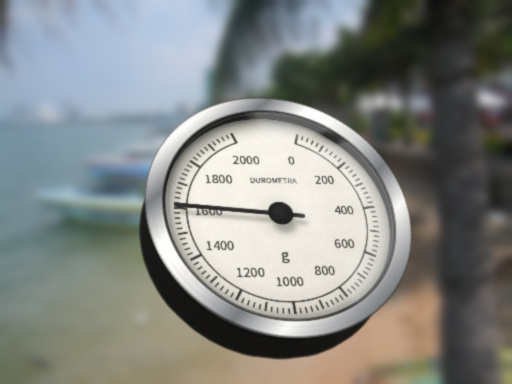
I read 1600 g
